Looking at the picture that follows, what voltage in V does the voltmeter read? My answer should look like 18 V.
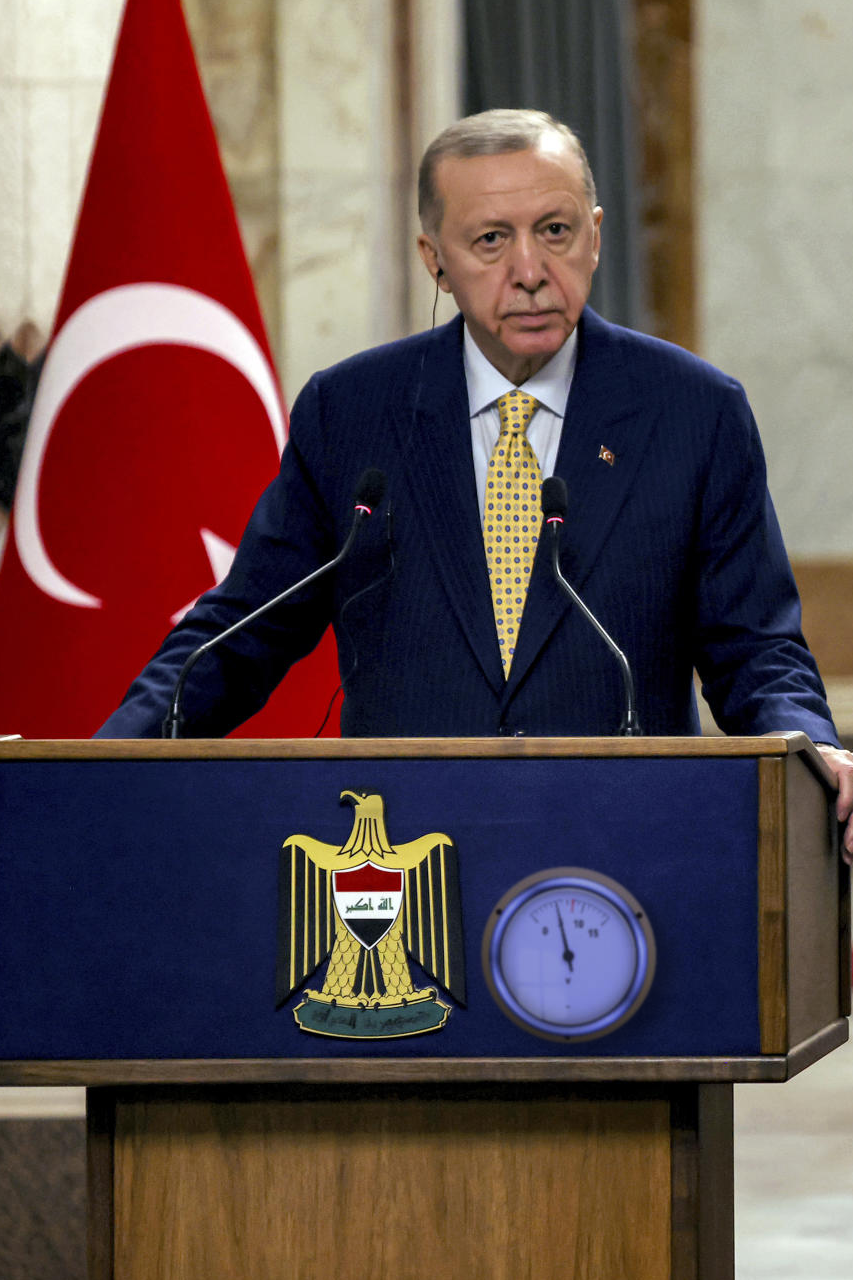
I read 5 V
